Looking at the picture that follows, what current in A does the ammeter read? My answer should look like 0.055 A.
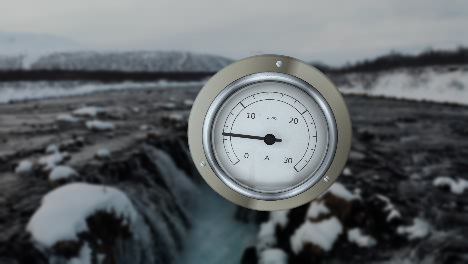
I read 5 A
